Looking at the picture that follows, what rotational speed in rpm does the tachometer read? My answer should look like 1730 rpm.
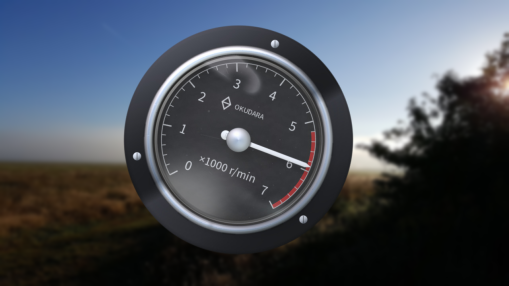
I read 5900 rpm
